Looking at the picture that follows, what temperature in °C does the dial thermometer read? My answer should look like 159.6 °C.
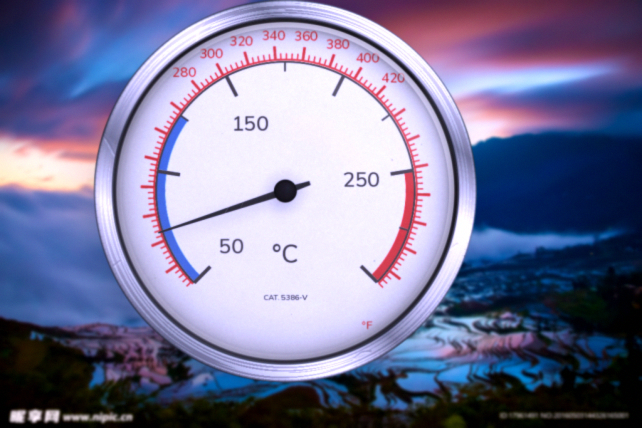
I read 75 °C
